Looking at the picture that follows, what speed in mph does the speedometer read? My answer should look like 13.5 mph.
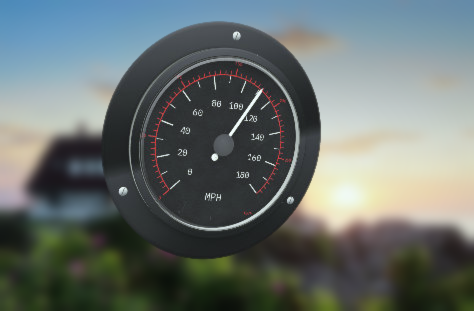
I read 110 mph
